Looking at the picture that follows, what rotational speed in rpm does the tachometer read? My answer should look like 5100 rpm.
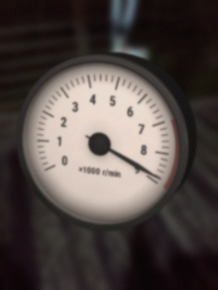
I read 8800 rpm
